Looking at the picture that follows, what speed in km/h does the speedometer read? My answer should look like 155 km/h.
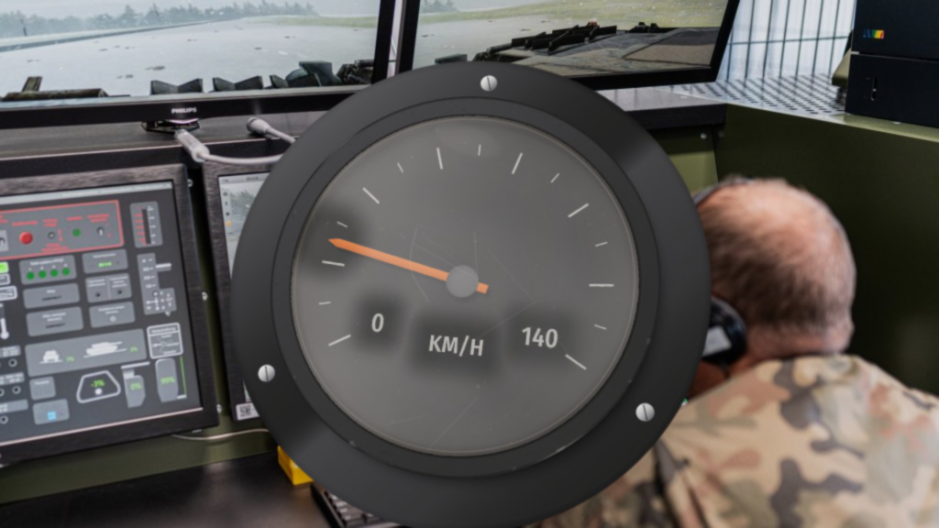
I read 25 km/h
